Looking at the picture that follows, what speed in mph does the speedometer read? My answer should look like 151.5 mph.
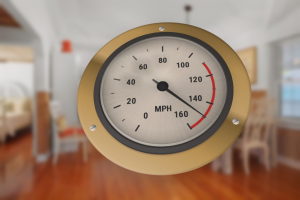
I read 150 mph
